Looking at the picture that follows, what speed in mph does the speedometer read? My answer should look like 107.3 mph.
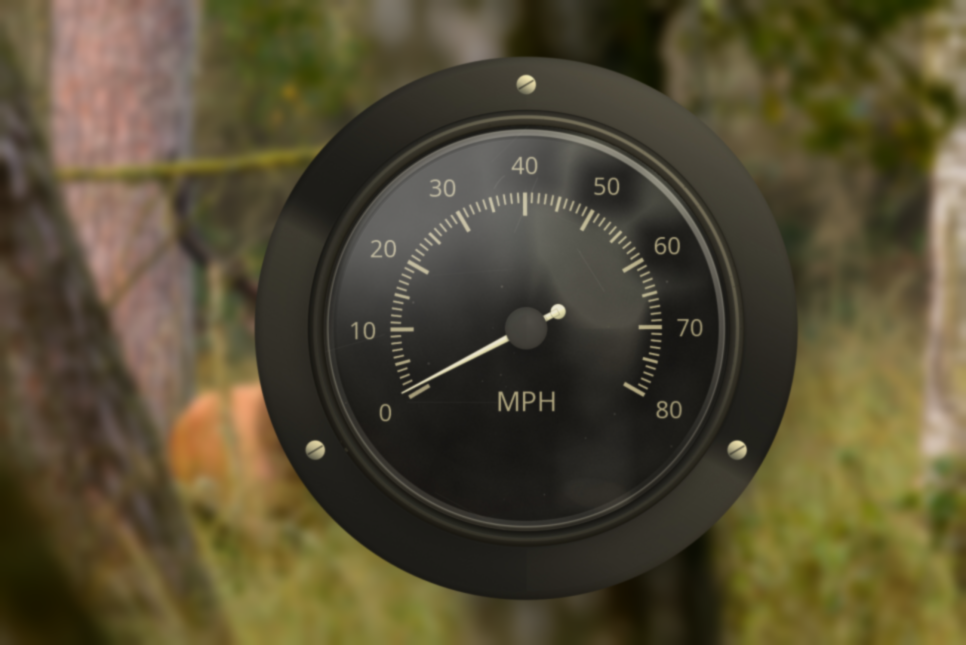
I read 1 mph
